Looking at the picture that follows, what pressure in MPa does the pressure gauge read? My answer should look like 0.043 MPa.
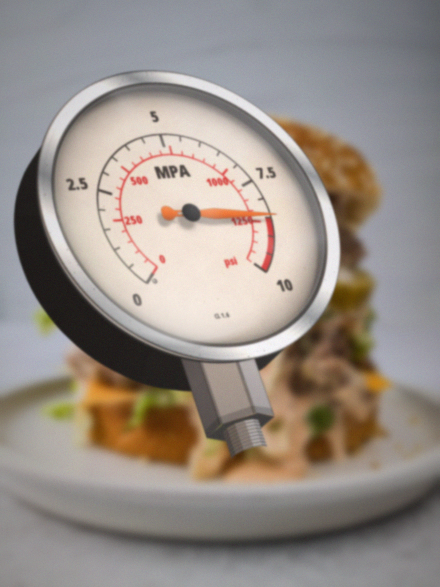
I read 8.5 MPa
